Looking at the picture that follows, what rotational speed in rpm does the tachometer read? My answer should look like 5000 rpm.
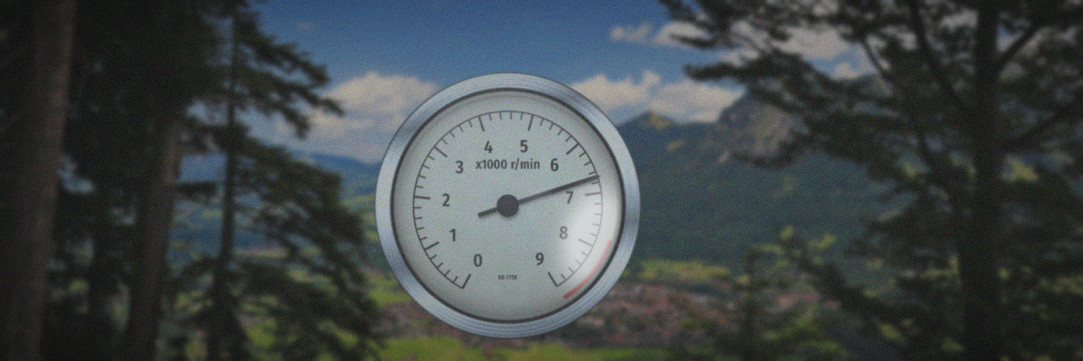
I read 6700 rpm
